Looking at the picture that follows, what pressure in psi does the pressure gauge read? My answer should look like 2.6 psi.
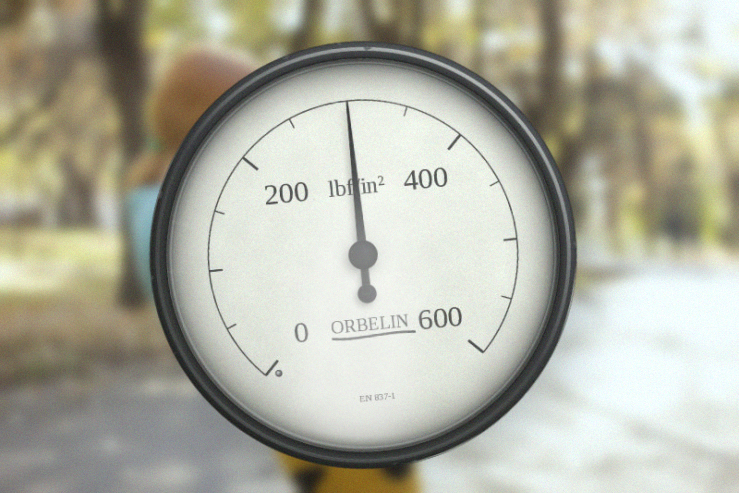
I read 300 psi
